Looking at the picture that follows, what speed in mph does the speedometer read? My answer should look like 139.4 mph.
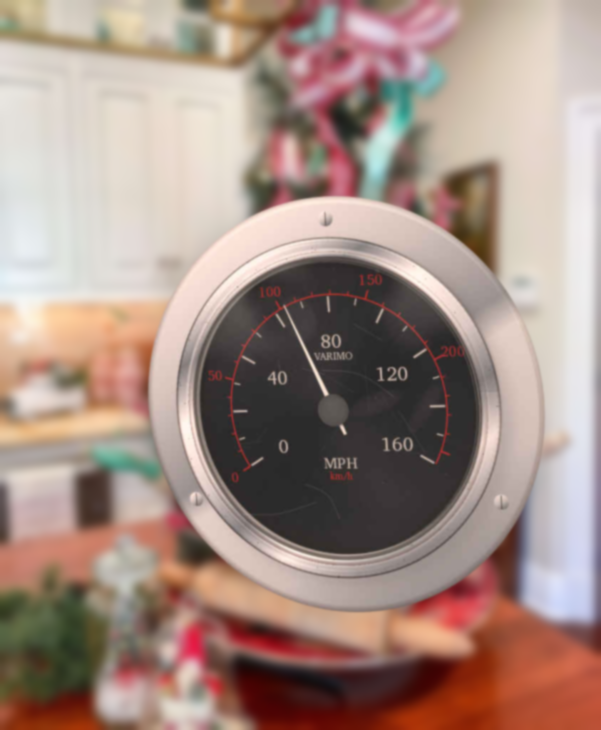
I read 65 mph
